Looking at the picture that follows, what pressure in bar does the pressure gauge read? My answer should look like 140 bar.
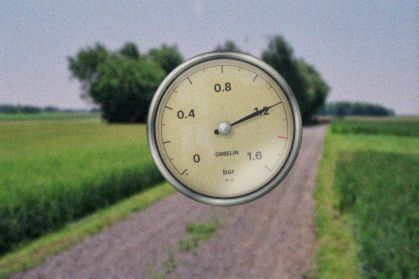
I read 1.2 bar
